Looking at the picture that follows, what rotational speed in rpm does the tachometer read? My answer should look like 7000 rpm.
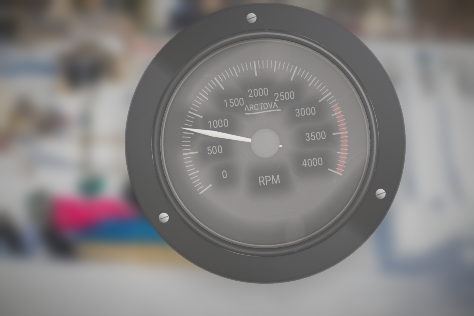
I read 800 rpm
